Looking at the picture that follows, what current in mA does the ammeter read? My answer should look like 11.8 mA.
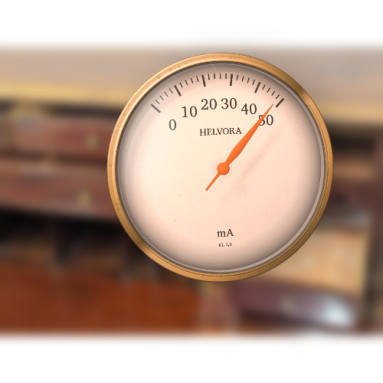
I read 48 mA
